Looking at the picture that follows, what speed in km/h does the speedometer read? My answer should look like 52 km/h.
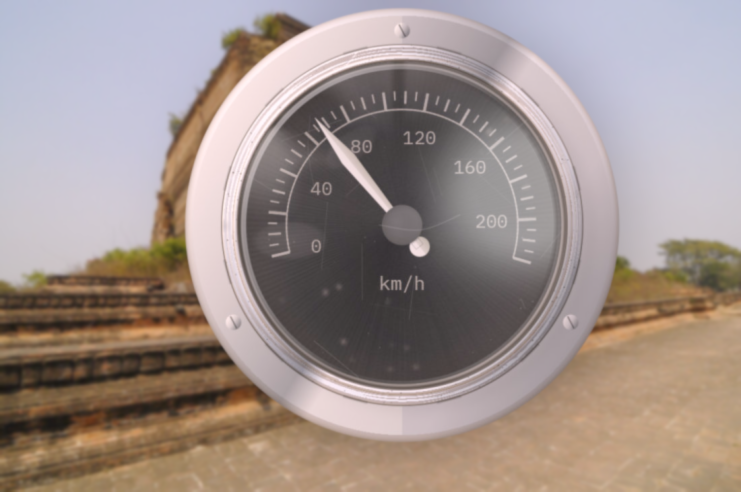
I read 67.5 km/h
